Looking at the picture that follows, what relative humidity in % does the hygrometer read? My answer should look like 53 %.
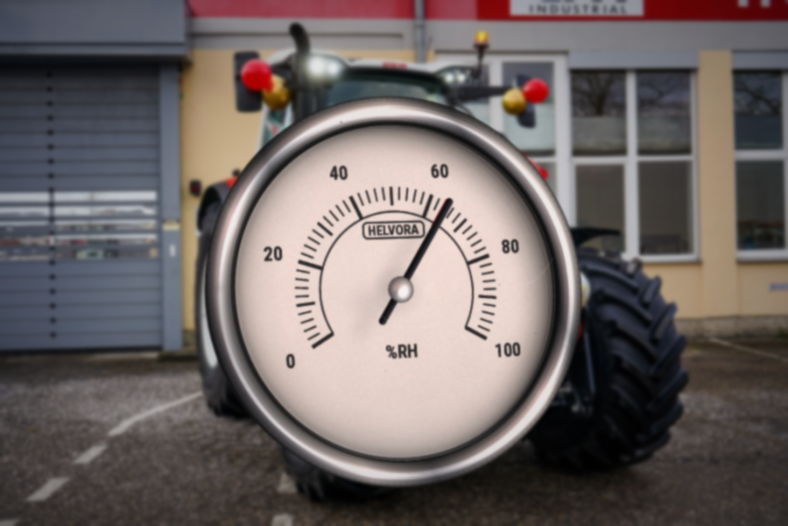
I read 64 %
